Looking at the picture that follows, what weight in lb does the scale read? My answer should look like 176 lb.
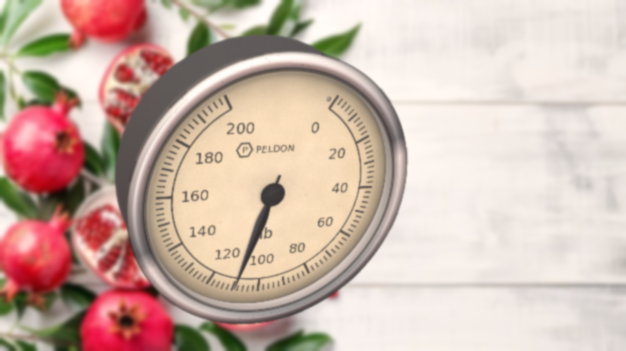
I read 110 lb
